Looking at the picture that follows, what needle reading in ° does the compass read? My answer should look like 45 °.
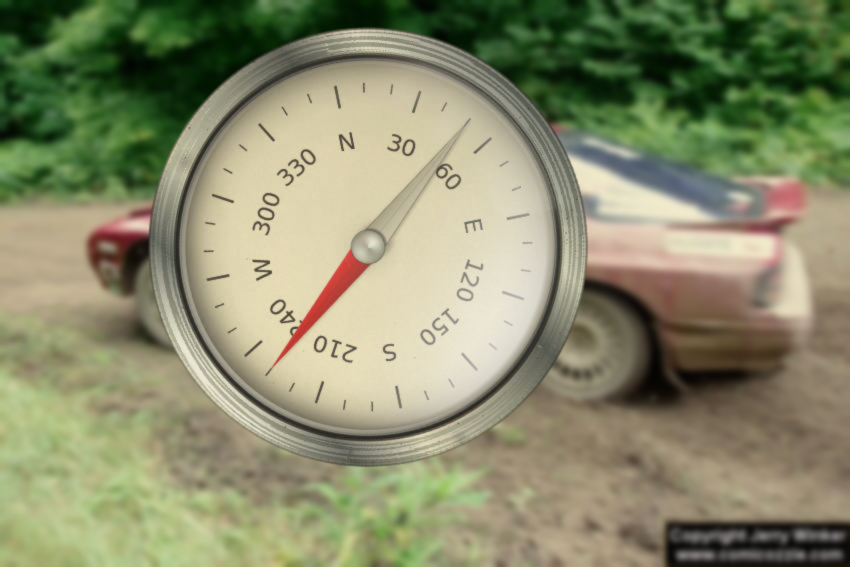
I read 230 °
